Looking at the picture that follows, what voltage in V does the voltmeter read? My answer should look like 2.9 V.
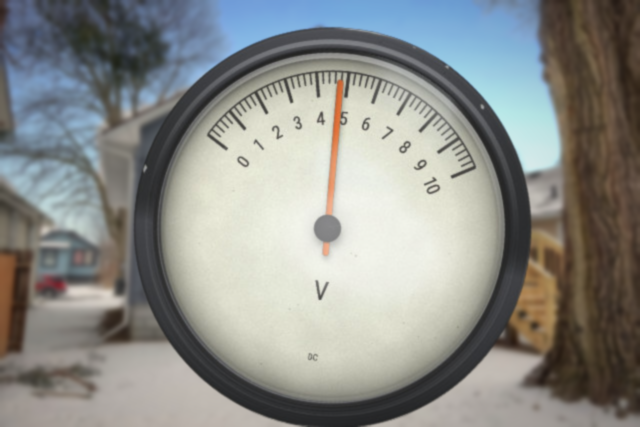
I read 4.8 V
